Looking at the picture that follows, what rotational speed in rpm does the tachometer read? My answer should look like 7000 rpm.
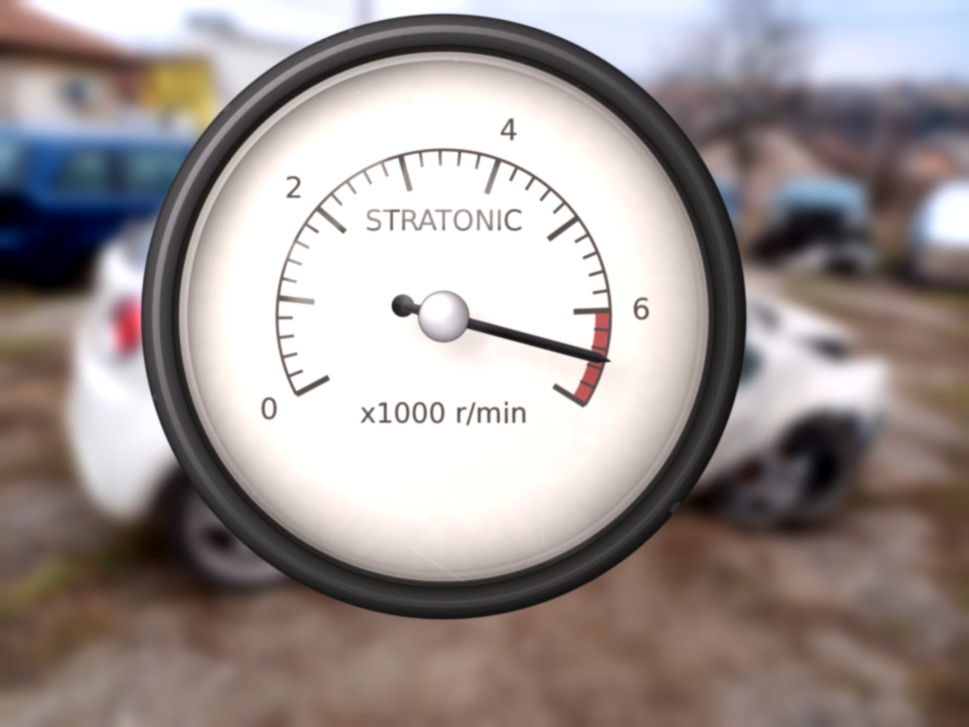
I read 6500 rpm
